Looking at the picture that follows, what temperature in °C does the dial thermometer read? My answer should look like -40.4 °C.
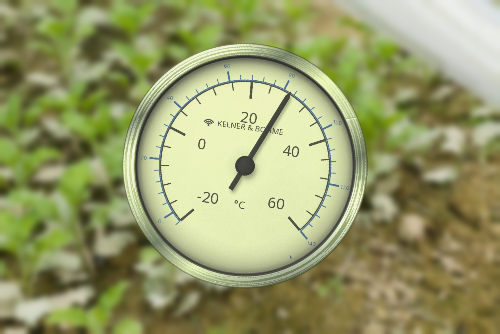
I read 28 °C
